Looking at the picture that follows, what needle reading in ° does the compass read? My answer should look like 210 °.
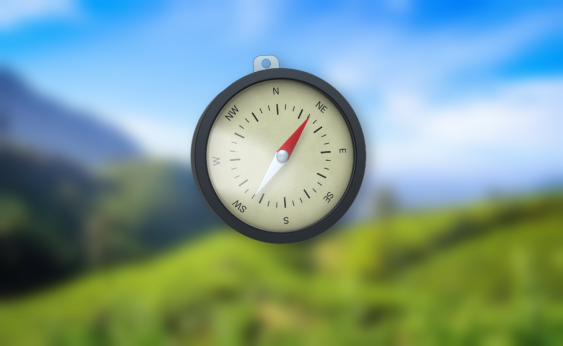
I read 40 °
